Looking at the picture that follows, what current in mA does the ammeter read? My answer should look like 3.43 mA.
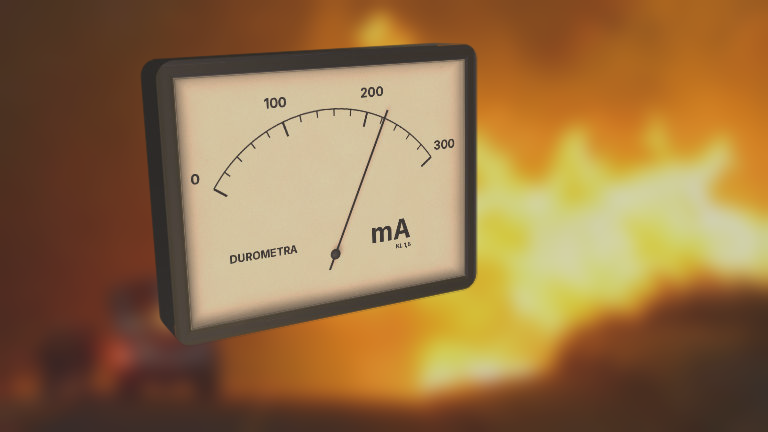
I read 220 mA
